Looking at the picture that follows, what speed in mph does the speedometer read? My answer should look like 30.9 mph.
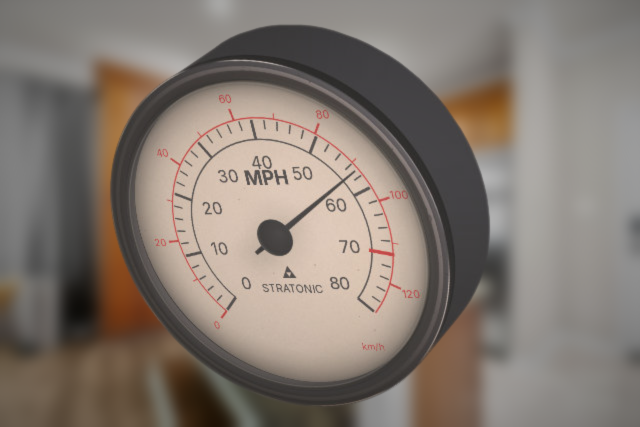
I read 57 mph
